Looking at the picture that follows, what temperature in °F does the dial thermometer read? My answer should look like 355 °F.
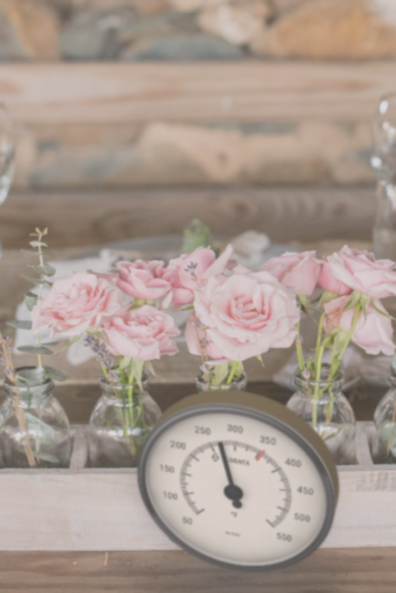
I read 275 °F
